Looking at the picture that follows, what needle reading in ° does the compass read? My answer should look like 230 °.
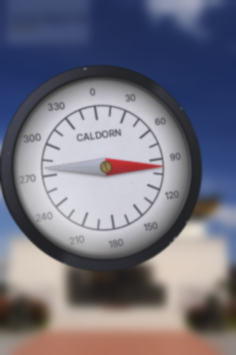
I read 97.5 °
